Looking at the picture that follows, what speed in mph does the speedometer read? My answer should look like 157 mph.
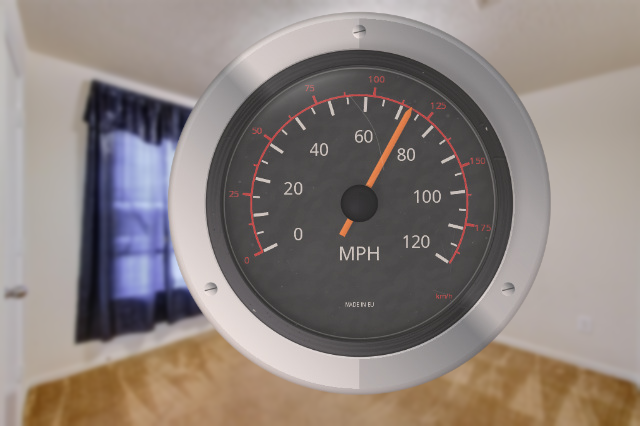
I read 72.5 mph
